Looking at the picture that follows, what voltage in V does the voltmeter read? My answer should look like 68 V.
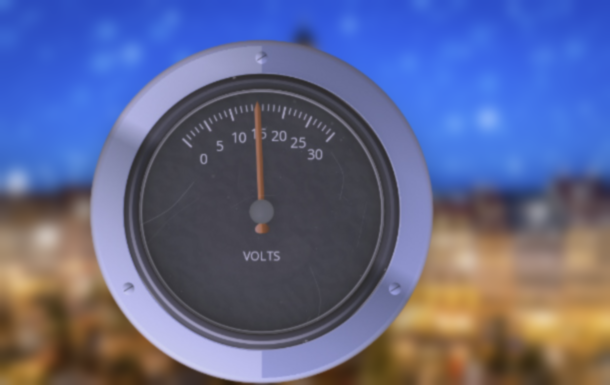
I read 15 V
